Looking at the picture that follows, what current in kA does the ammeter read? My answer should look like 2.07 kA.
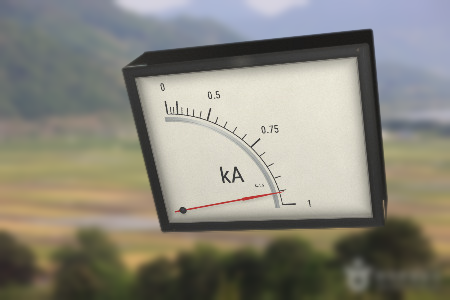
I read 0.95 kA
